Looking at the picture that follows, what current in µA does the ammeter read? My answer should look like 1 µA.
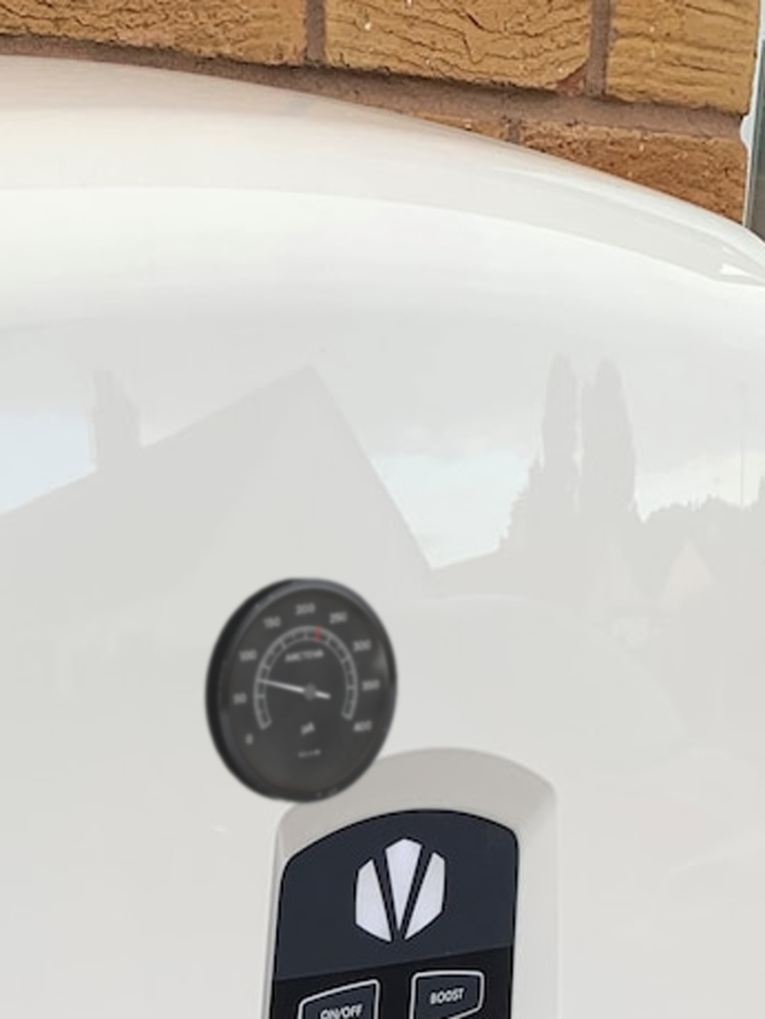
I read 75 µA
